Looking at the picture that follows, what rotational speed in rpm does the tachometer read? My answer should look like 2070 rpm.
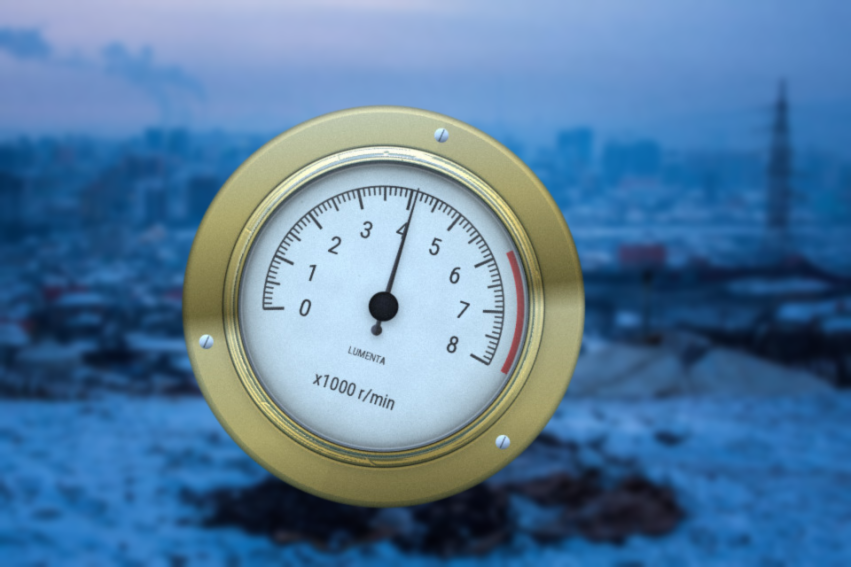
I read 4100 rpm
